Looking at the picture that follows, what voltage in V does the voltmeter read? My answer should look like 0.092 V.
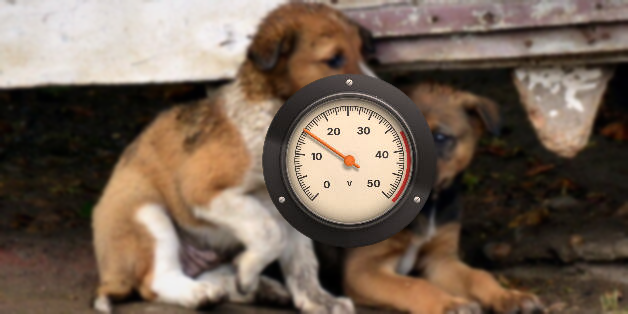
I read 15 V
